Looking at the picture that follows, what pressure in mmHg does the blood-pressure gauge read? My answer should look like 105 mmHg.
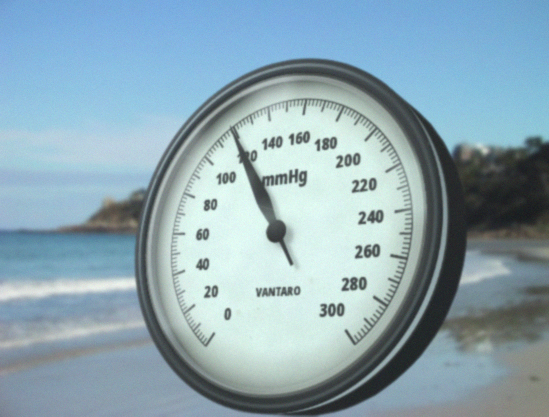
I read 120 mmHg
